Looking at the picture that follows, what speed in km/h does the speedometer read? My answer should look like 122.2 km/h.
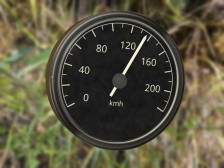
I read 135 km/h
